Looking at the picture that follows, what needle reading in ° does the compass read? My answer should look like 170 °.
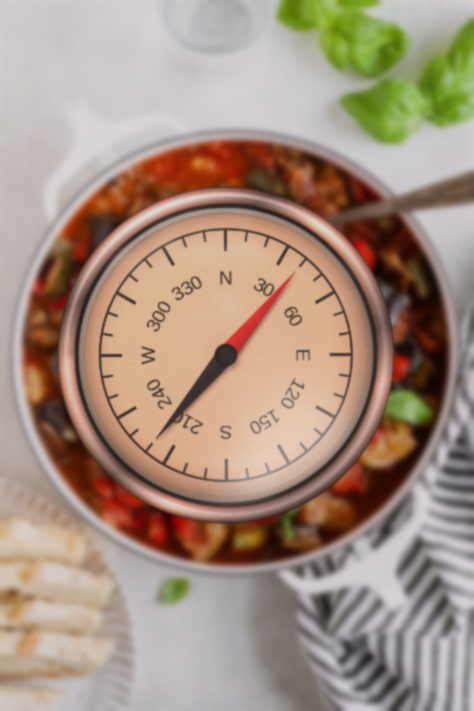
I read 40 °
